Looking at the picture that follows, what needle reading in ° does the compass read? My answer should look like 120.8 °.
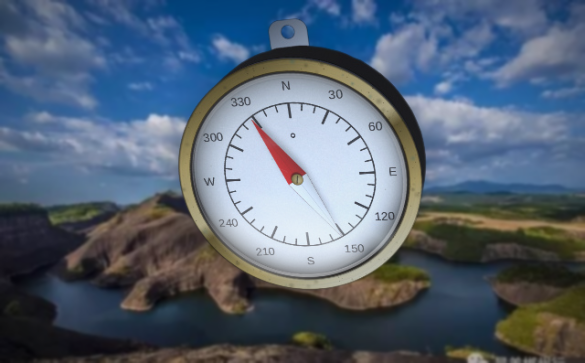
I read 330 °
